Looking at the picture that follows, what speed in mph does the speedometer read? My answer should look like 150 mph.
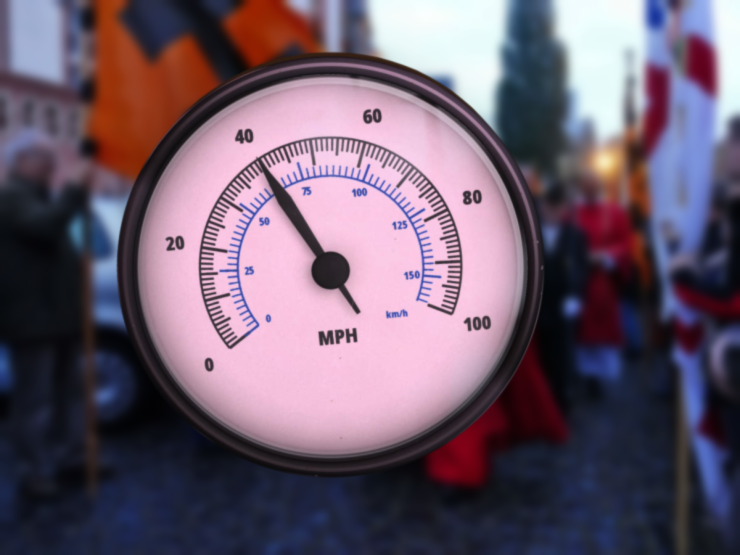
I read 40 mph
